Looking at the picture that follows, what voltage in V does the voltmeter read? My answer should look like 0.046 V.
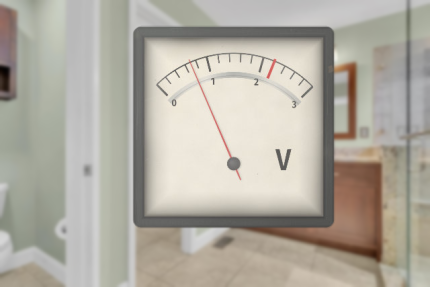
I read 0.7 V
